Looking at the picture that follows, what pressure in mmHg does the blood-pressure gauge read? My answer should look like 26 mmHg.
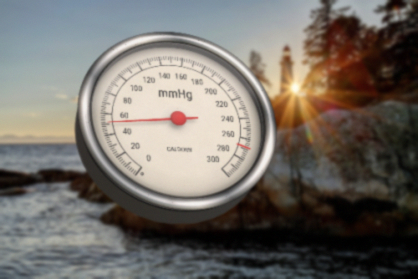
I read 50 mmHg
